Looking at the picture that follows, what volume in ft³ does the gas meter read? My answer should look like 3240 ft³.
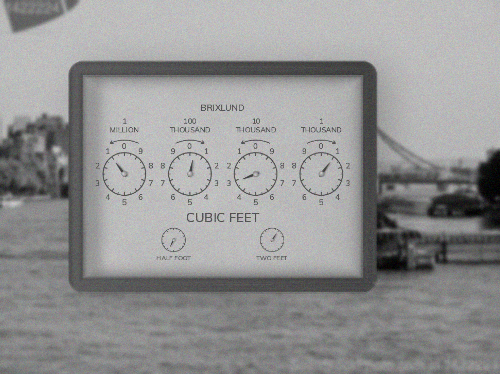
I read 103100 ft³
